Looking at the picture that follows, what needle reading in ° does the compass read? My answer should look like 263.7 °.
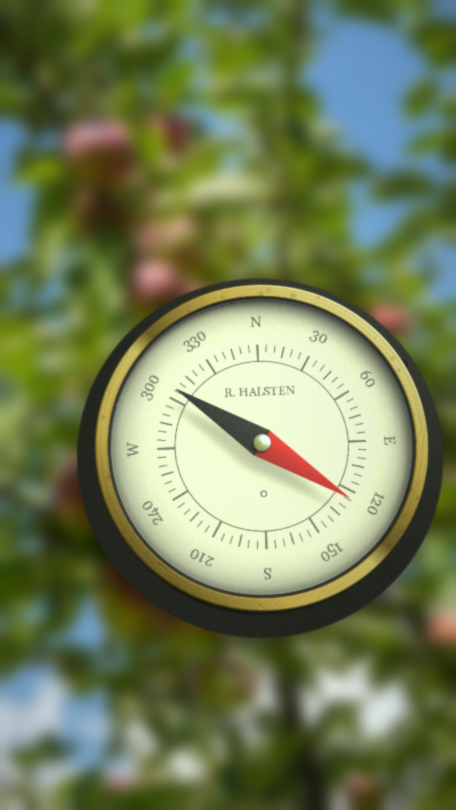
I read 125 °
